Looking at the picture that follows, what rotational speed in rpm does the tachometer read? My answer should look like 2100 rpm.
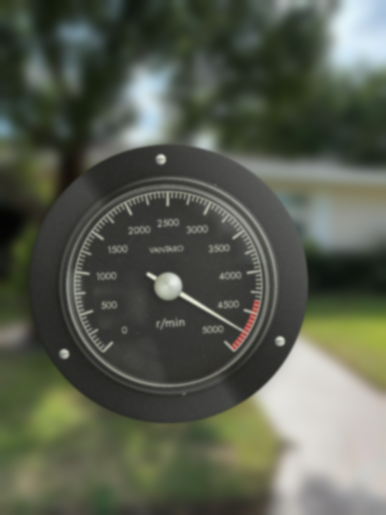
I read 4750 rpm
